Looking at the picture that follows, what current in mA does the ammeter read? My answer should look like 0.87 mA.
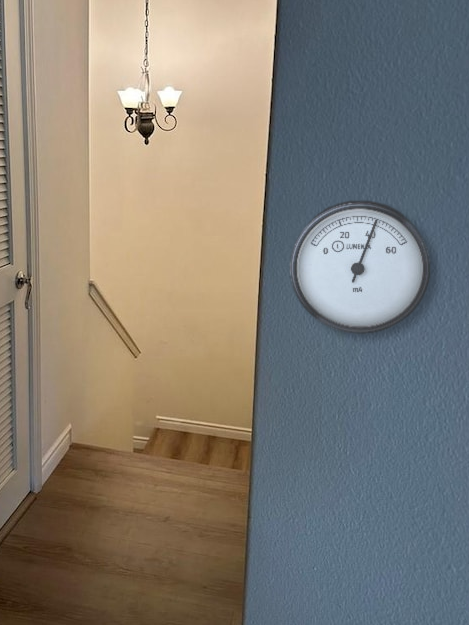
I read 40 mA
